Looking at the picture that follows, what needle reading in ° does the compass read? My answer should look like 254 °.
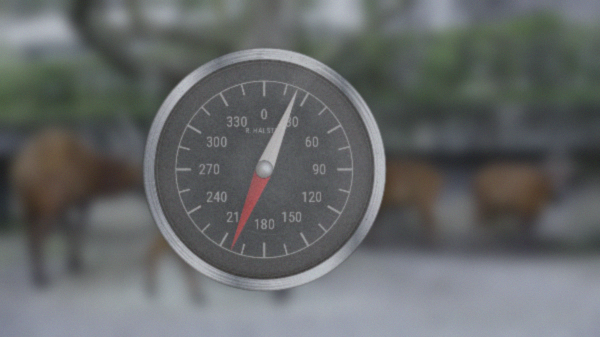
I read 202.5 °
